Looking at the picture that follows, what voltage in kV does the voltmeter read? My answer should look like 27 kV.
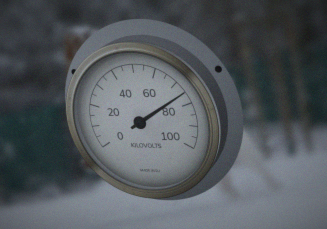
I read 75 kV
